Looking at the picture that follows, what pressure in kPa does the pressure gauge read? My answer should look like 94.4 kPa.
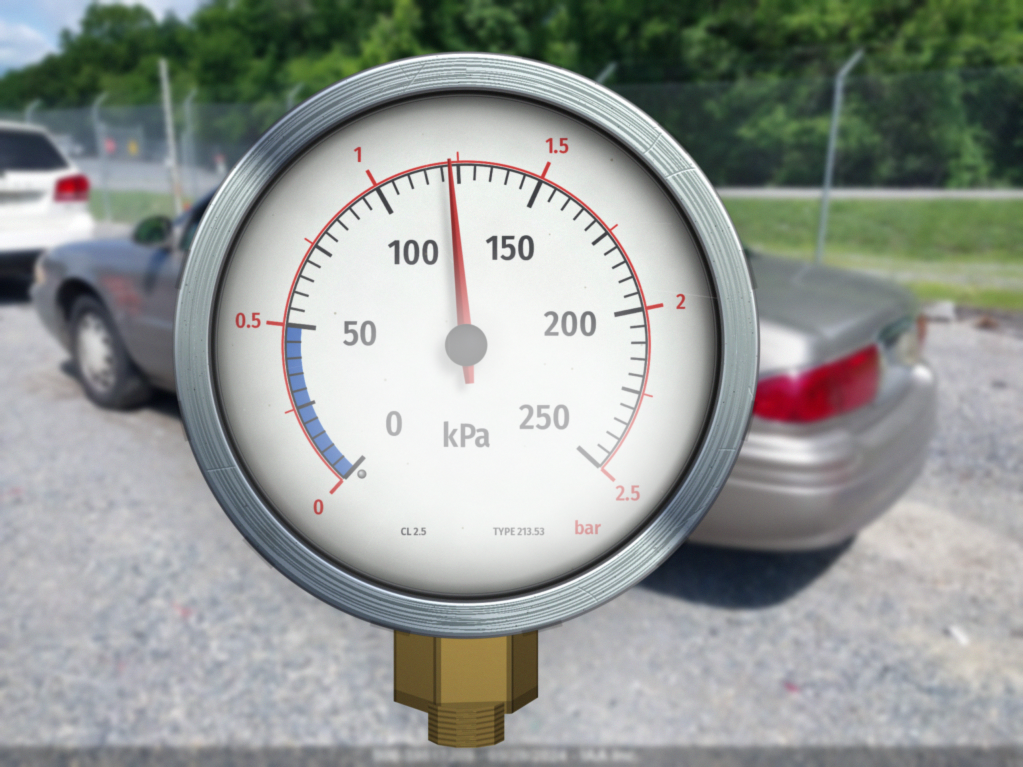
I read 122.5 kPa
